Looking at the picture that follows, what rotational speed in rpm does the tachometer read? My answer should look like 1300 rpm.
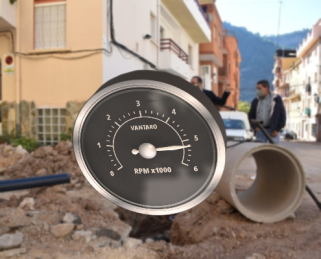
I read 5200 rpm
